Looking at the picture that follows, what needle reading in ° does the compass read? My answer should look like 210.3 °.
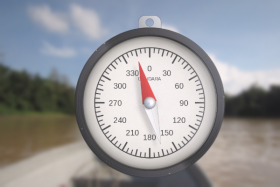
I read 345 °
